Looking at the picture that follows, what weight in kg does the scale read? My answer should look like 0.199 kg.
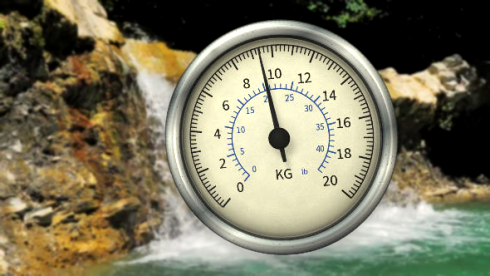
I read 9.4 kg
